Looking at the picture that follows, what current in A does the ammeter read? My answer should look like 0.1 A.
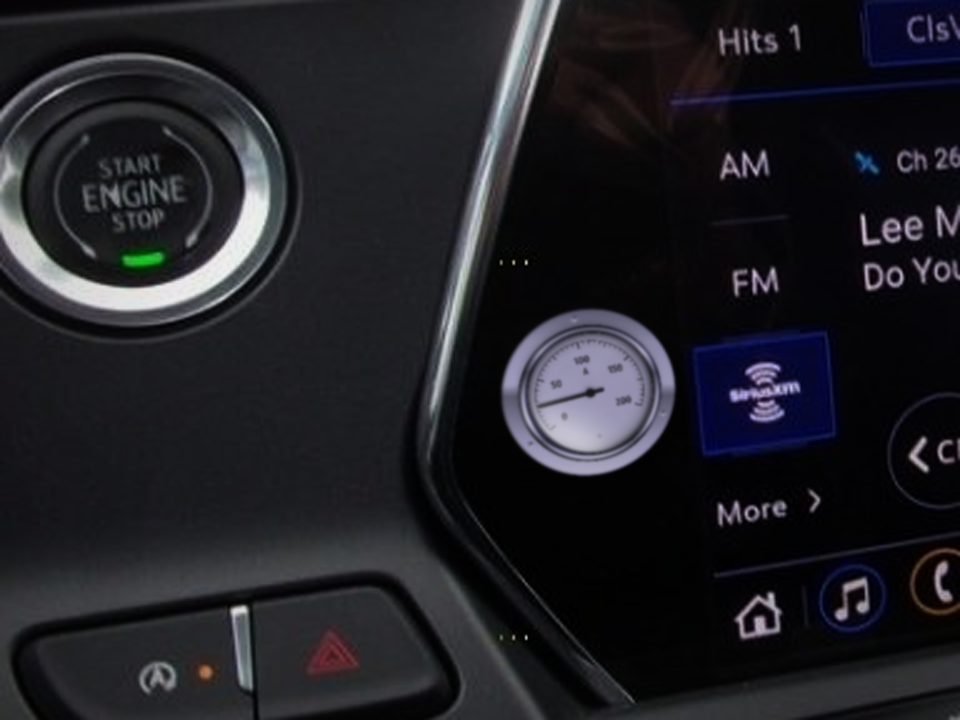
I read 25 A
